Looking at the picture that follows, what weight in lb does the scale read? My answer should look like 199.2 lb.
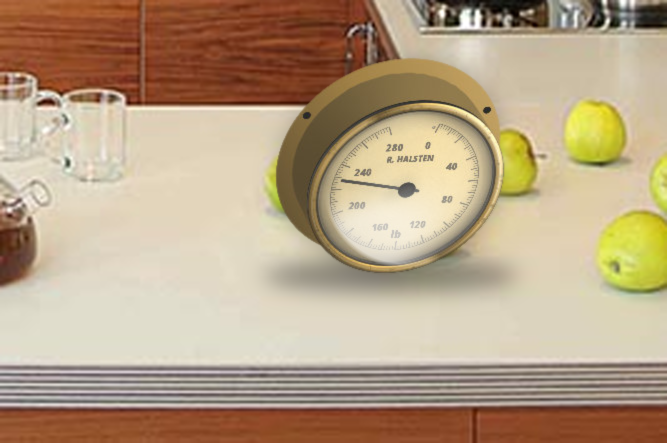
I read 230 lb
